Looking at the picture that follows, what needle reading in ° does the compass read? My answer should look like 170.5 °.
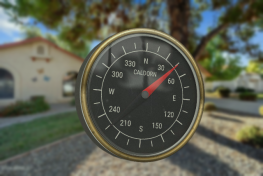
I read 45 °
